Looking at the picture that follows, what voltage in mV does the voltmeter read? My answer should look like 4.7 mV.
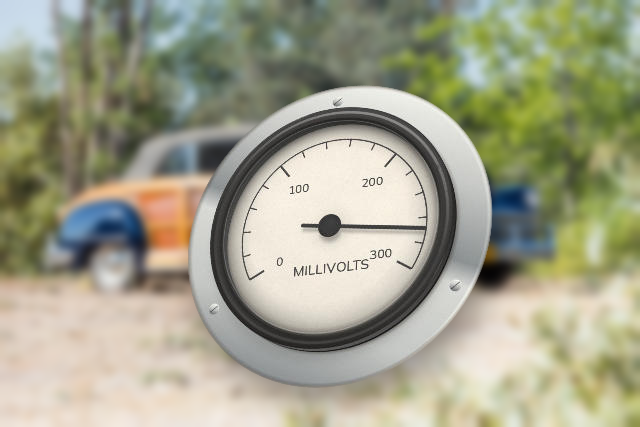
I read 270 mV
